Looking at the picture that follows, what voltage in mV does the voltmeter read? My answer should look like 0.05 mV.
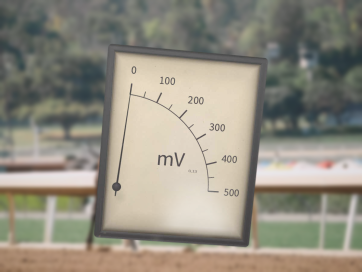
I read 0 mV
